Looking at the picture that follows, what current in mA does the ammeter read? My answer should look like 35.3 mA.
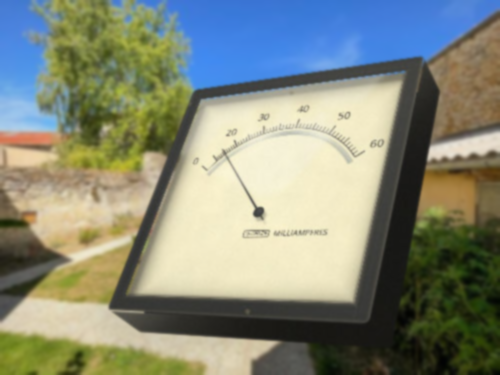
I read 15 mA
